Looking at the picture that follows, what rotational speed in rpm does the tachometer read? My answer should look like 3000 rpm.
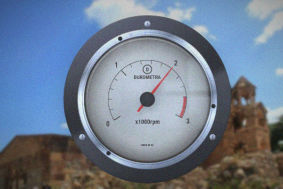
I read 2000 rpm
